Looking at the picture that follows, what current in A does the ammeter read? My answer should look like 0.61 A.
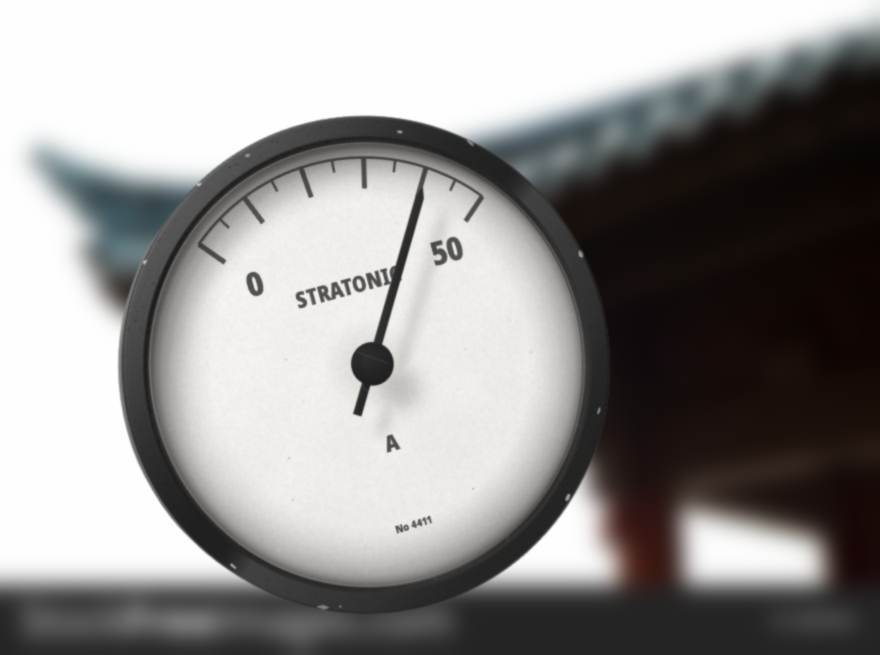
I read 40 A
